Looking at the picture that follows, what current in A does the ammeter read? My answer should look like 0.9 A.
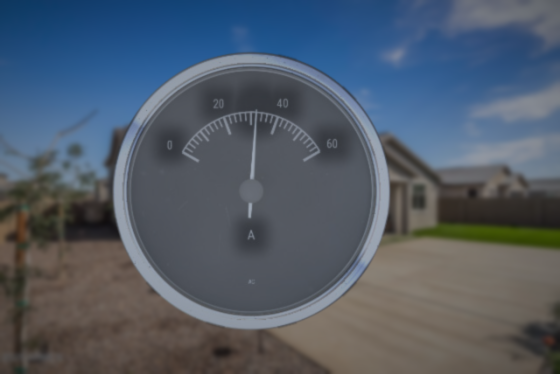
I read 32 A
